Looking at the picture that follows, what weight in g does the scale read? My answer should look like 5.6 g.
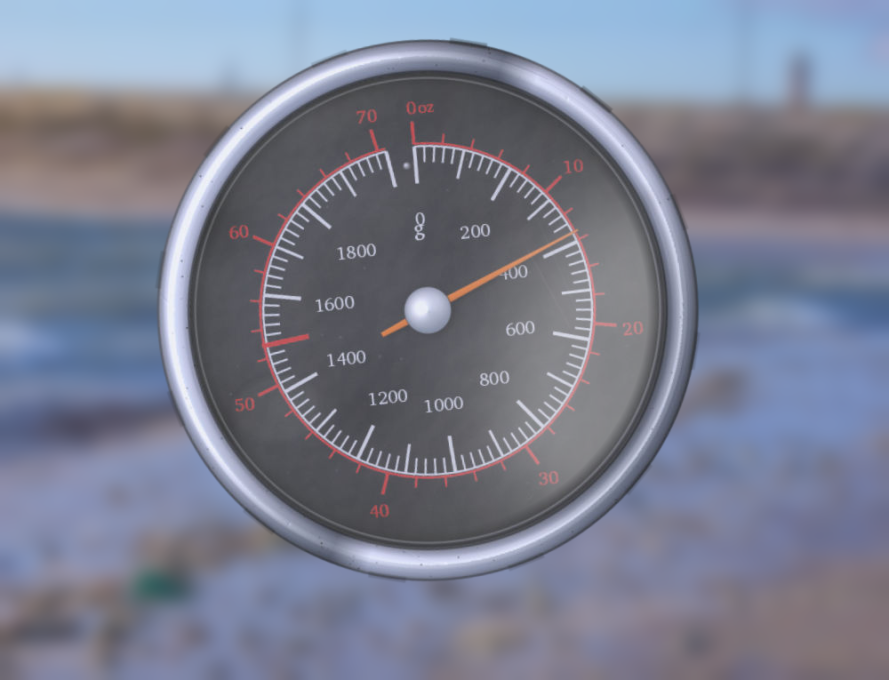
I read 380 g
